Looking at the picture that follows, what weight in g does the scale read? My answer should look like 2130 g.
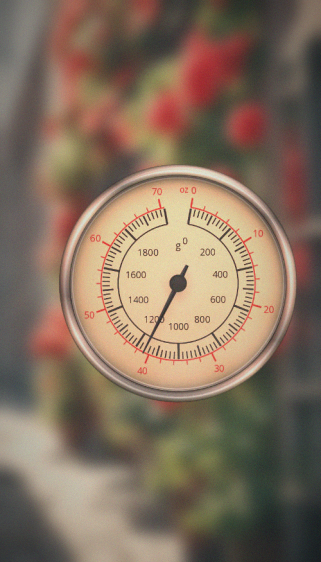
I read 1160 g
